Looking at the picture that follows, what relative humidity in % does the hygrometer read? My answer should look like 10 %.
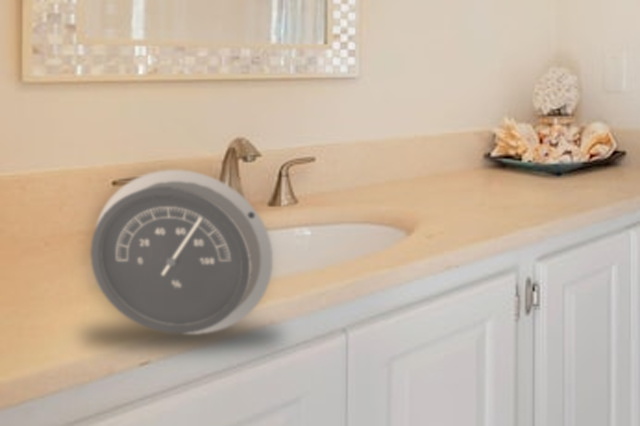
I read 70 %
